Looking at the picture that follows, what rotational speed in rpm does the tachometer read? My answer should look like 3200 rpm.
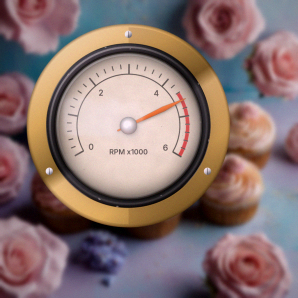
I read 4600 rpm
